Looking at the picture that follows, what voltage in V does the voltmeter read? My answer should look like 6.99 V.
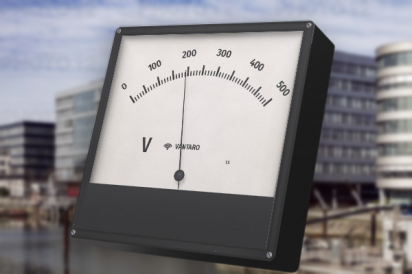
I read 200 V
